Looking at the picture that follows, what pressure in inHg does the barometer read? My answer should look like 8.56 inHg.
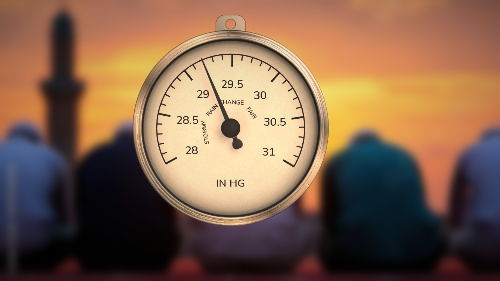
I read 29.2 inHg
